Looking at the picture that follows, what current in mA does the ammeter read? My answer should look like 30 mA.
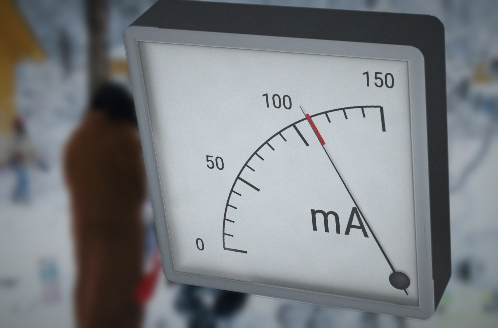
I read 110 mA
